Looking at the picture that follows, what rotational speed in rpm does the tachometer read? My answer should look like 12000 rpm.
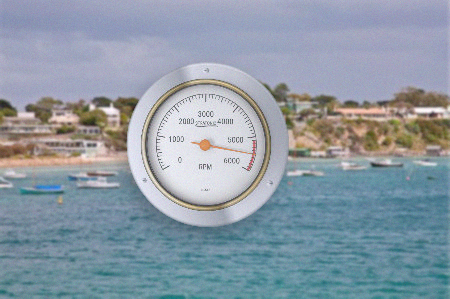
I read 5500 rpm
